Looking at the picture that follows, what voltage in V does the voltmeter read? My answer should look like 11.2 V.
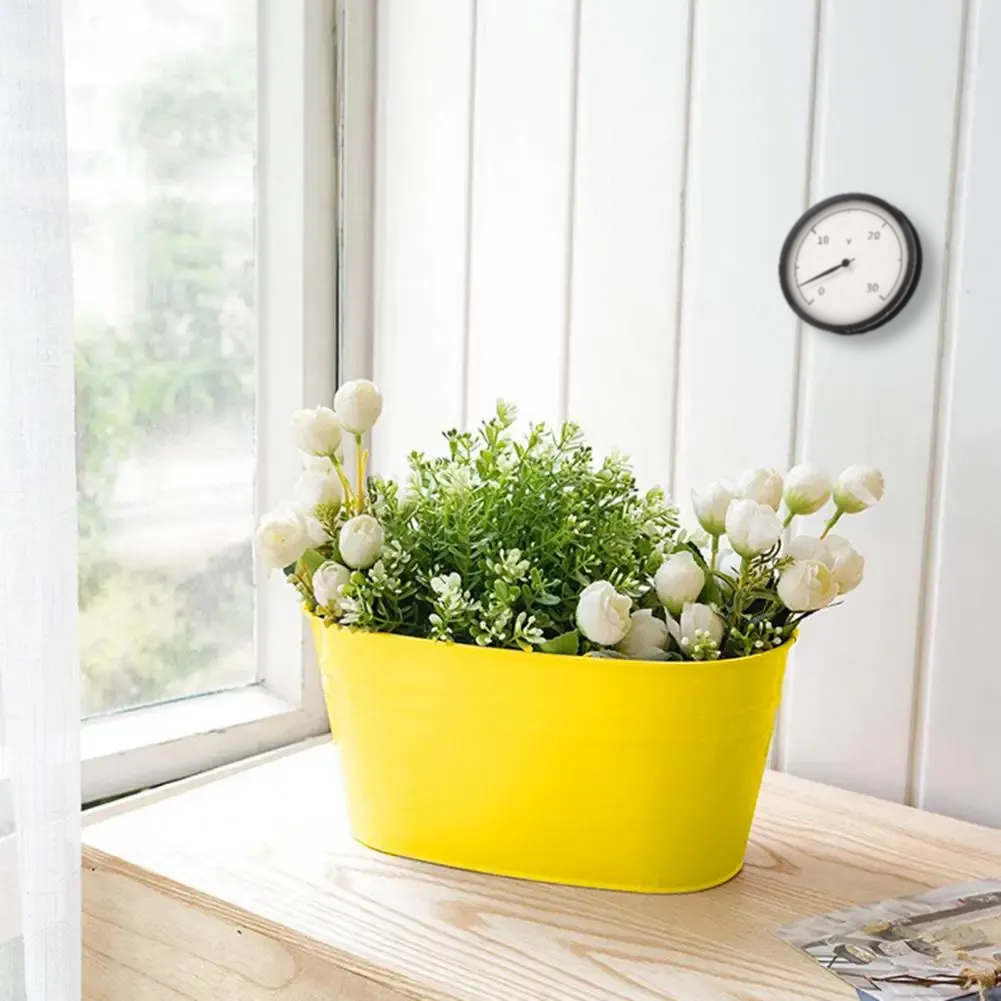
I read 2.5 V
